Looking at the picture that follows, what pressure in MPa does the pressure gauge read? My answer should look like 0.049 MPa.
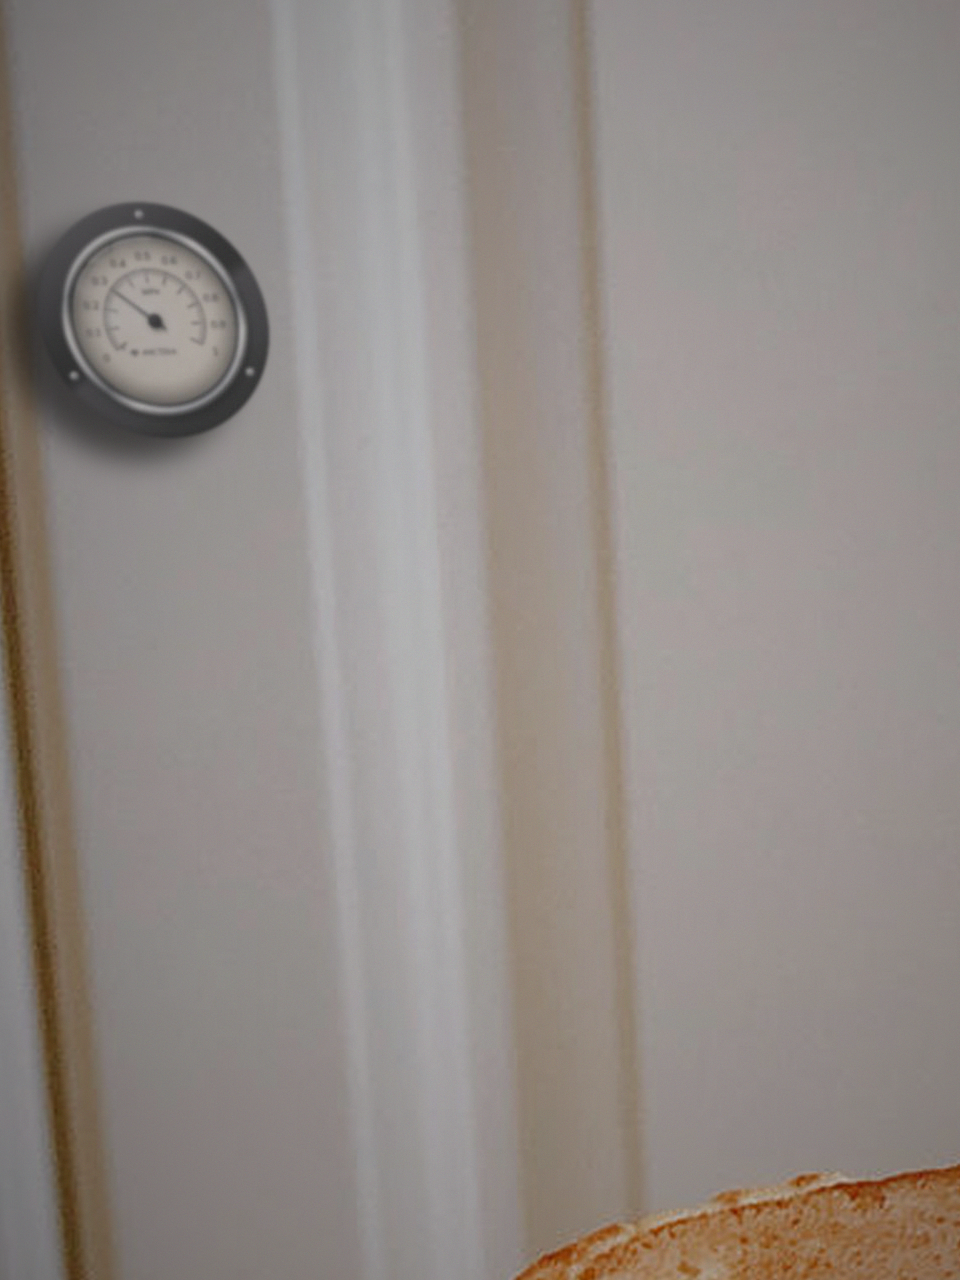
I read 0.3 MPa
